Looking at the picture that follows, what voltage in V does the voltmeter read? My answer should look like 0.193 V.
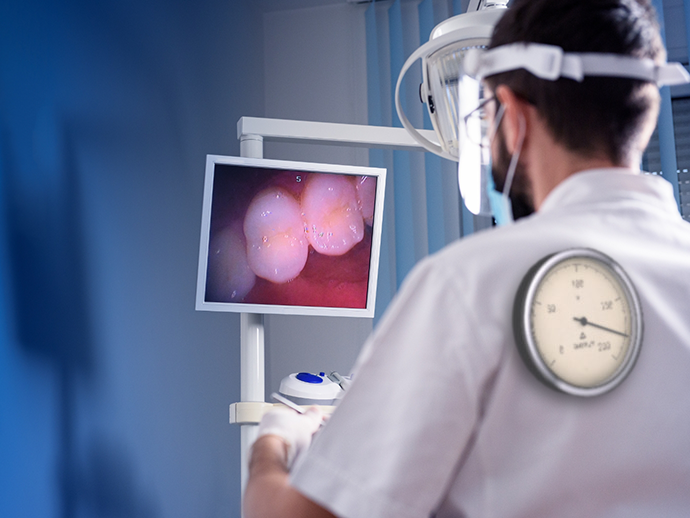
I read 180 V
